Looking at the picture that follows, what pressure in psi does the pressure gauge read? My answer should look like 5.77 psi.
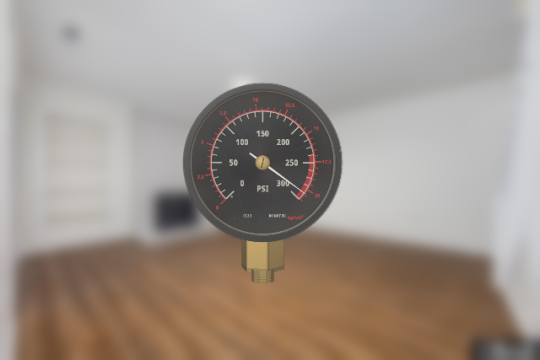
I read 290 psi
